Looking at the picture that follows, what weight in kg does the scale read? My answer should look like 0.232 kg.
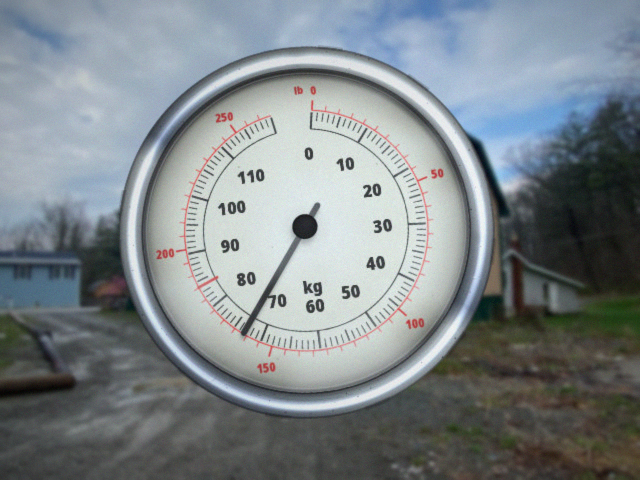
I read 73 kg
